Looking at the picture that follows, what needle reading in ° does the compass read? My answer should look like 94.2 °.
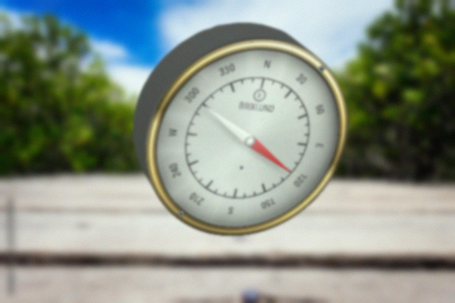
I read 120 °
